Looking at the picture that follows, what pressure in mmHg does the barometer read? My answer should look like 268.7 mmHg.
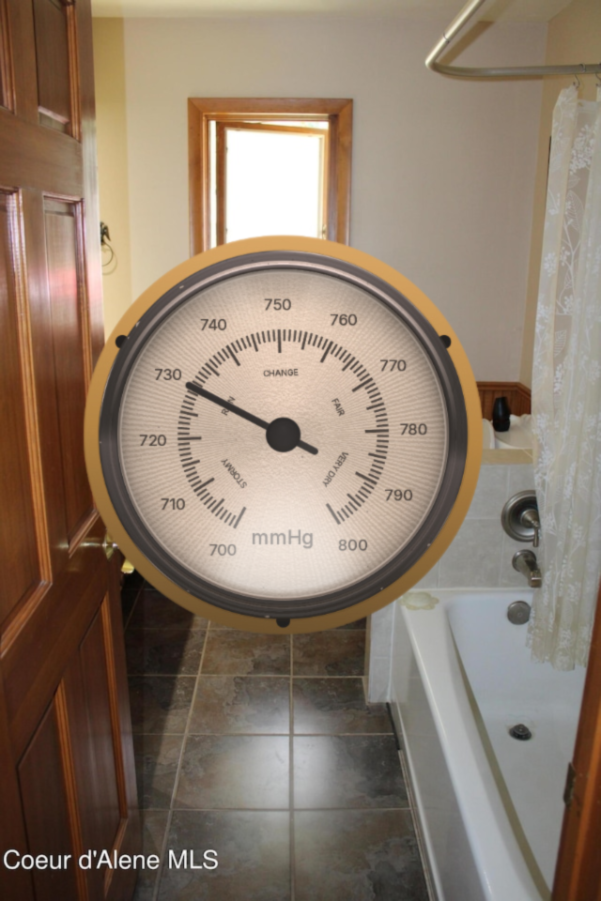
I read 730 mmHg
